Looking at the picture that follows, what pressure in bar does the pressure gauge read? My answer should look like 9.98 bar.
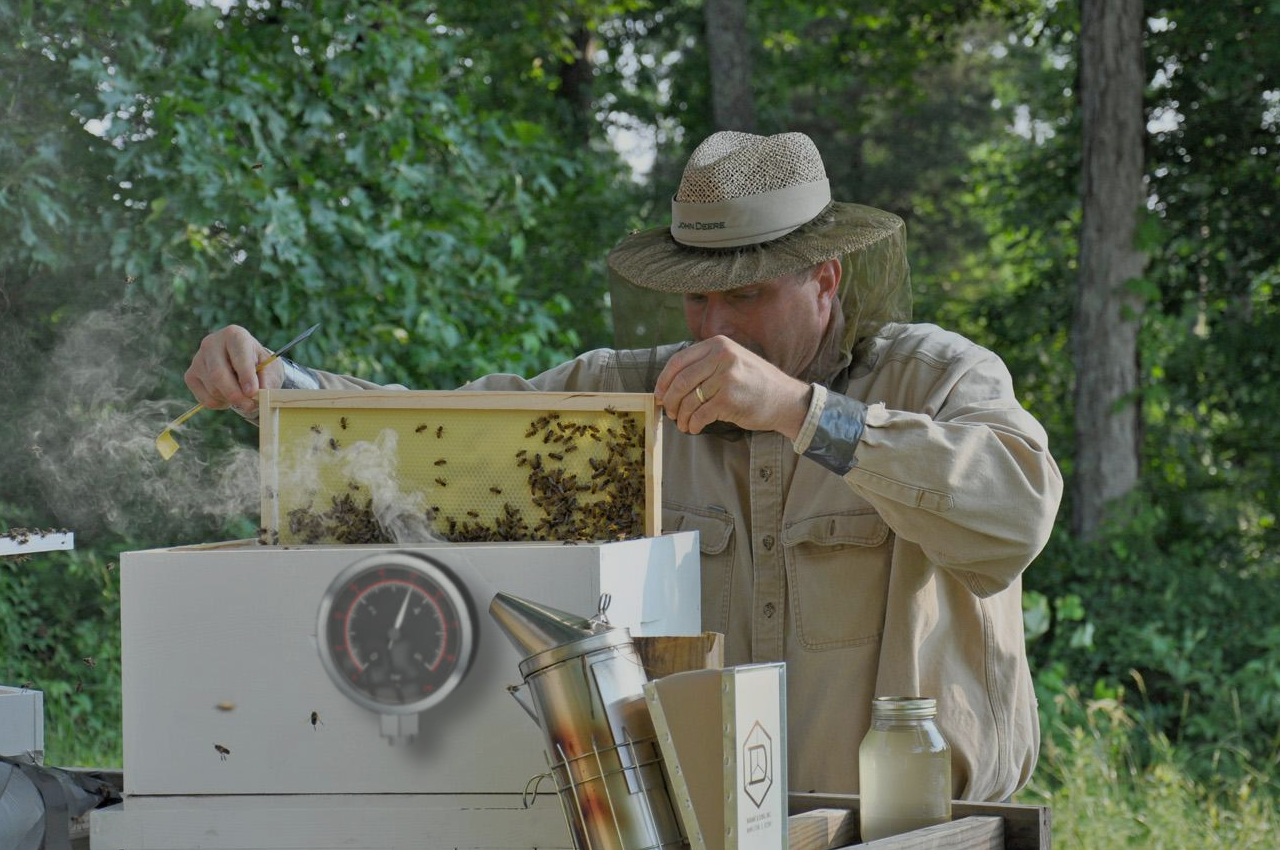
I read 3.5 bar
